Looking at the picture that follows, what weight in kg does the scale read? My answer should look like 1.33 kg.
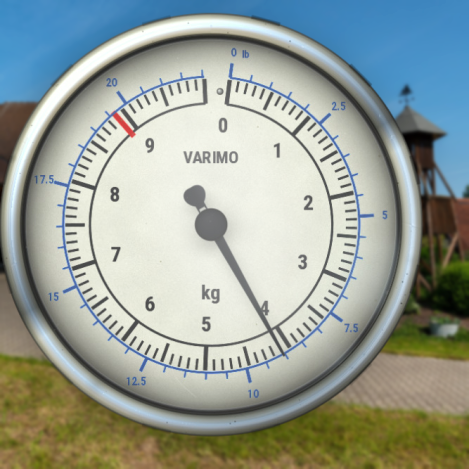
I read 4.1 kg
